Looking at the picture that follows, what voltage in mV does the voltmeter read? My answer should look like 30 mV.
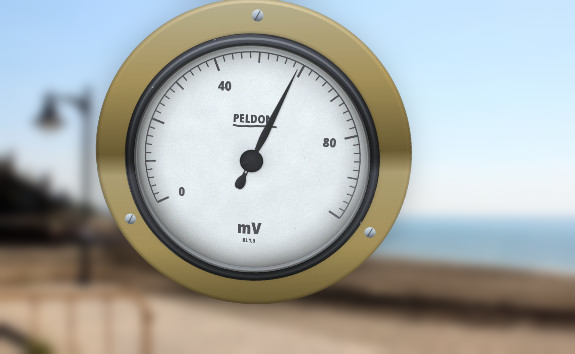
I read 59 mV
